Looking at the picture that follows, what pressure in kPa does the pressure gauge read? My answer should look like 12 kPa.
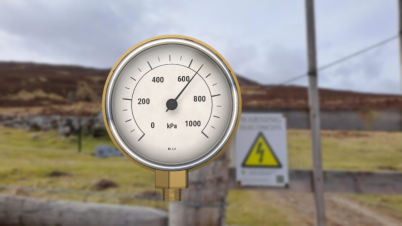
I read 650 kPa
